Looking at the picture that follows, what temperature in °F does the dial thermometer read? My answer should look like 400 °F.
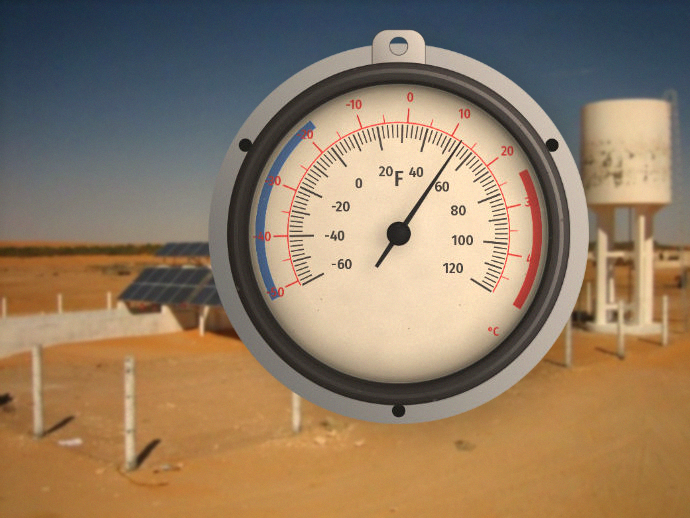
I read 54 °F
